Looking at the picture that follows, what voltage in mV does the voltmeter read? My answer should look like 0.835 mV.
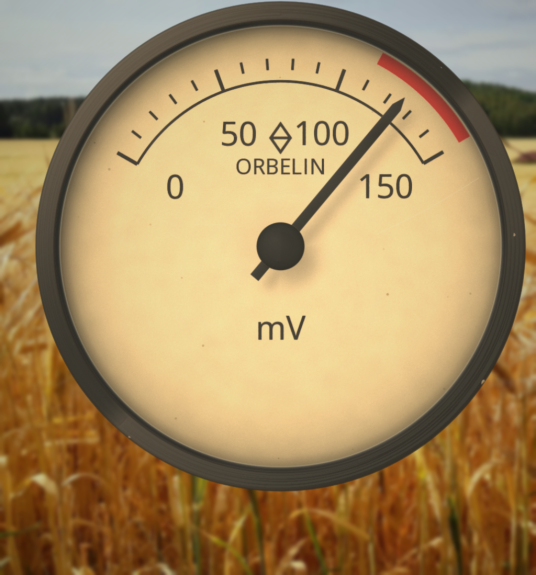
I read 125 mV
